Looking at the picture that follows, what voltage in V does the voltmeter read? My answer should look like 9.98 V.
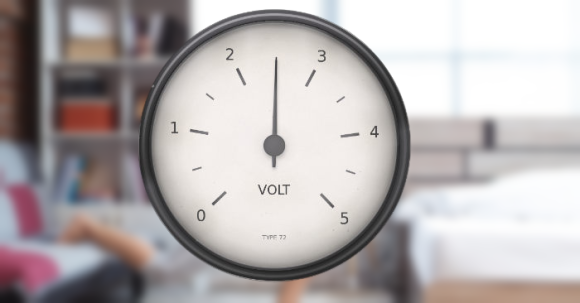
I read 2.5 V
